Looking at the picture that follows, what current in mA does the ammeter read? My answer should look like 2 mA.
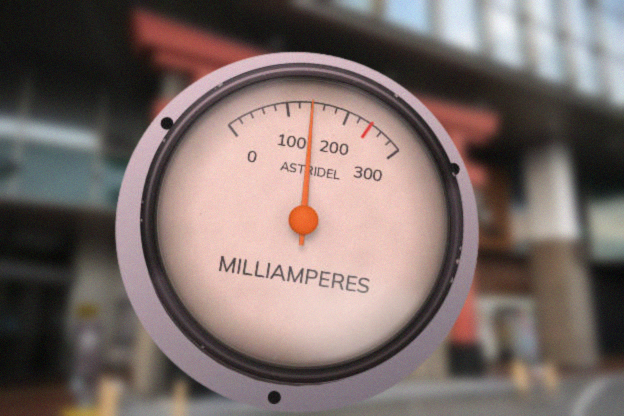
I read 140 mA
